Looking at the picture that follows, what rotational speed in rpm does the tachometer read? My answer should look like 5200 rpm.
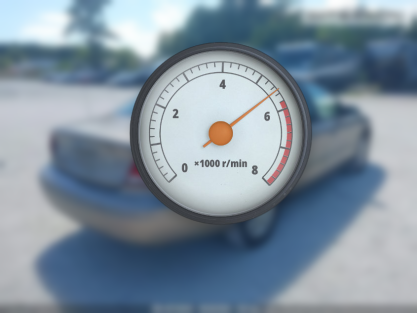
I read 5500 rpm
